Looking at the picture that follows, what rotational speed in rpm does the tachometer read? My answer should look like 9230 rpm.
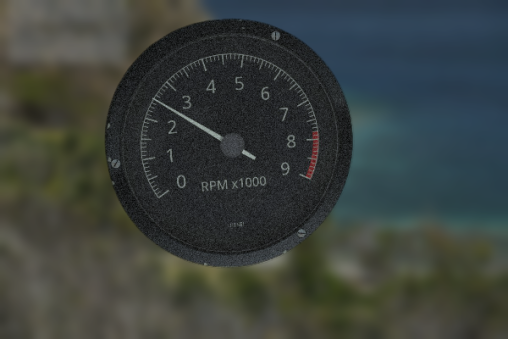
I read 2500 rpm
